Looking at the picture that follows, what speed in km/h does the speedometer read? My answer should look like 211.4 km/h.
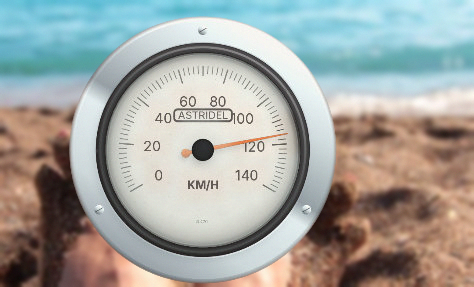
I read 116 km/h
